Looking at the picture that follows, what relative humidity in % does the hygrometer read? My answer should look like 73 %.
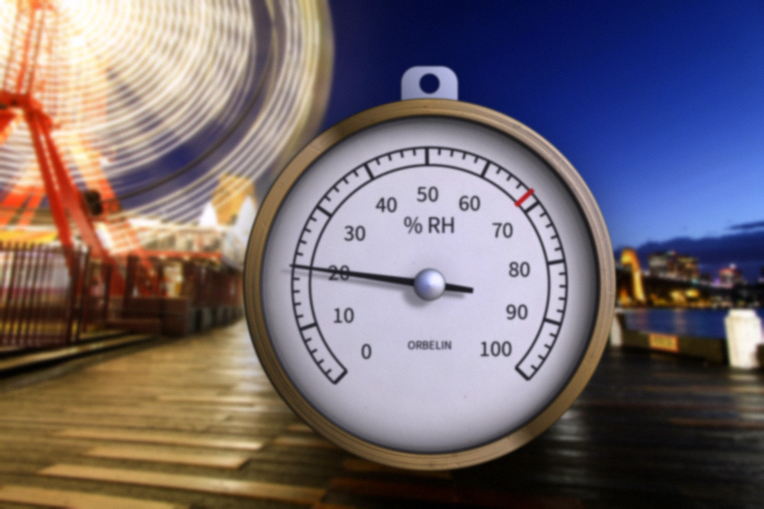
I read 20 %
